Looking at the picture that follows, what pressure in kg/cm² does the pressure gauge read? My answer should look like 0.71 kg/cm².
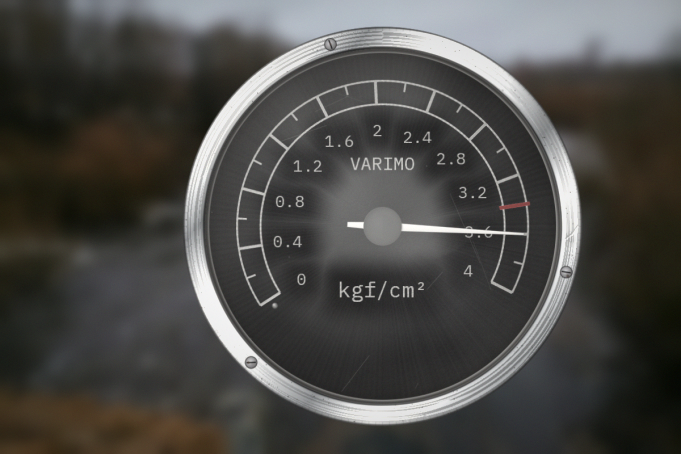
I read 3.6 kg/cm²
